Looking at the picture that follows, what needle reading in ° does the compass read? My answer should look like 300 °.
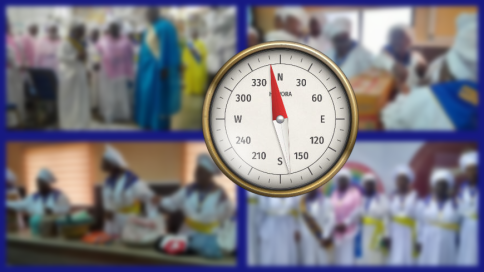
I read 350 °
